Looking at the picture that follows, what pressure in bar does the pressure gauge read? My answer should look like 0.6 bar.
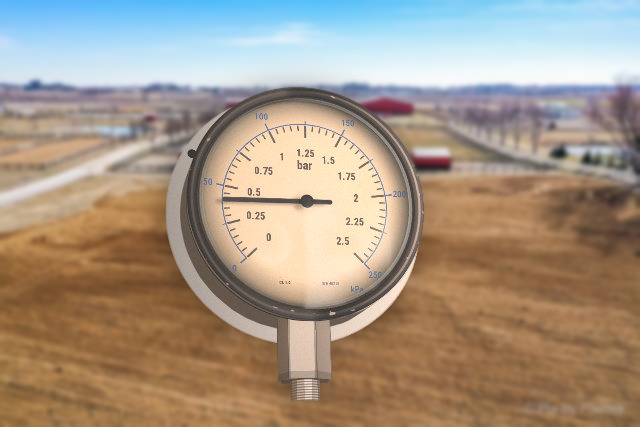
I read 0.4 bar
